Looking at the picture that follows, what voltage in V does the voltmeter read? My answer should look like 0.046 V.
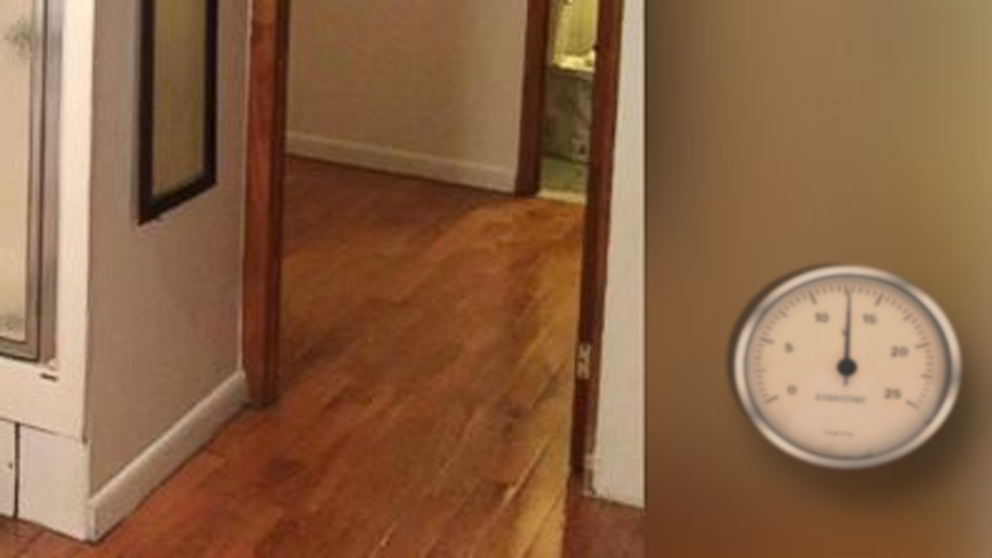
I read 12.5 V
